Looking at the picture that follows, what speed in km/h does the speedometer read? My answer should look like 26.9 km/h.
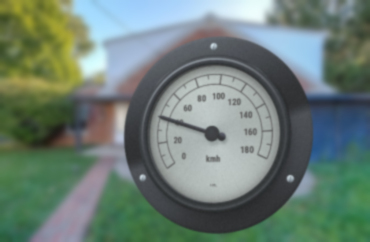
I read 40 km/h
